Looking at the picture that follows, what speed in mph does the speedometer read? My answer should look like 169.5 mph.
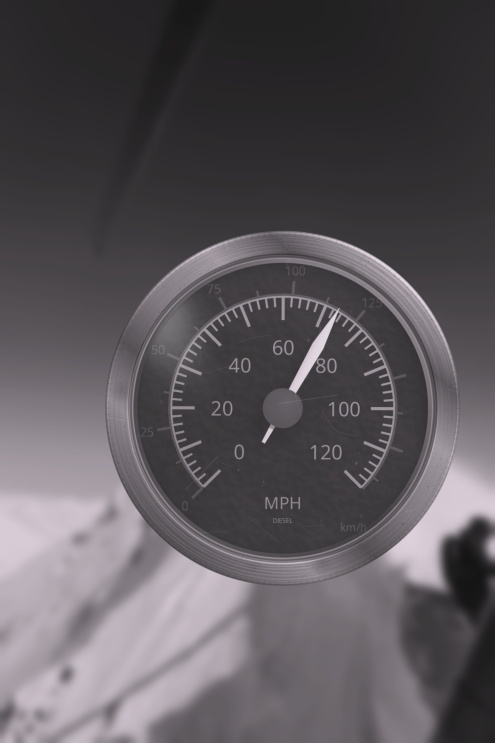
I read 73 mph
